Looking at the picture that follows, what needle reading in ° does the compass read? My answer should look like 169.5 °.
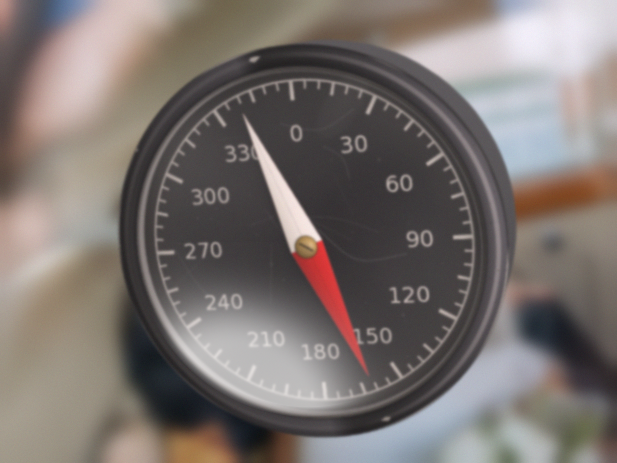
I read 160 °
